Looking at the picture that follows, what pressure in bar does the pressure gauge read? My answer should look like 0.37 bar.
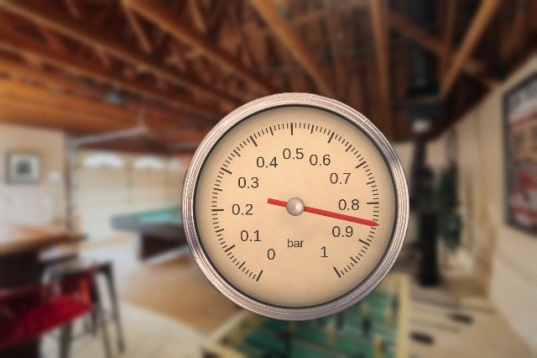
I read 0.85 bar
